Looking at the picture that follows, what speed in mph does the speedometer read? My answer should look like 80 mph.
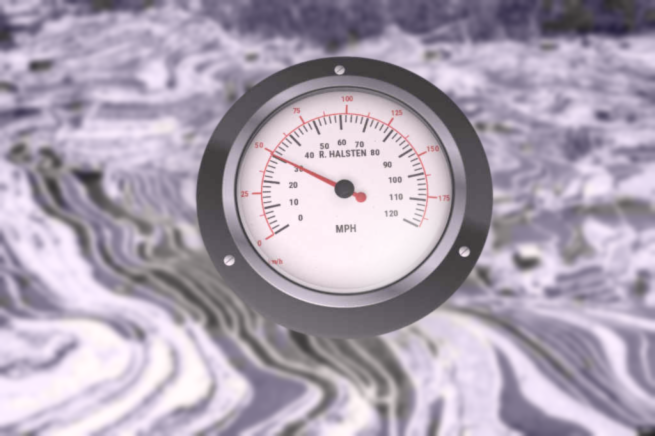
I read 30 mph
